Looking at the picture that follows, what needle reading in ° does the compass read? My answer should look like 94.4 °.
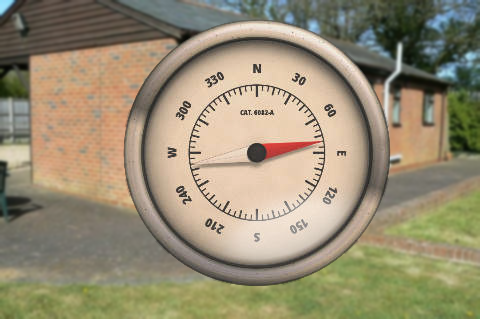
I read 80 °
